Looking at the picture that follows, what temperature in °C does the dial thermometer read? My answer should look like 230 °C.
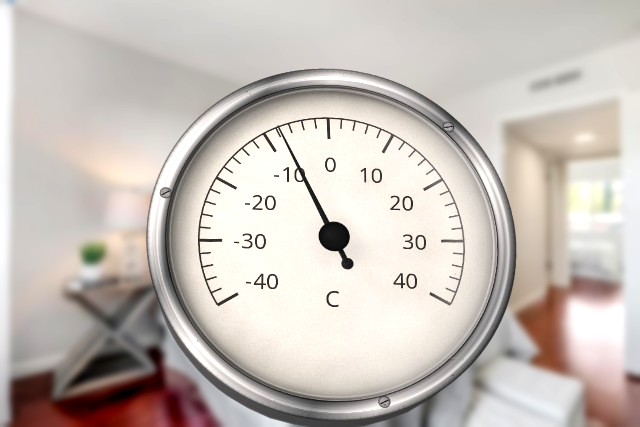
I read -8 °C
